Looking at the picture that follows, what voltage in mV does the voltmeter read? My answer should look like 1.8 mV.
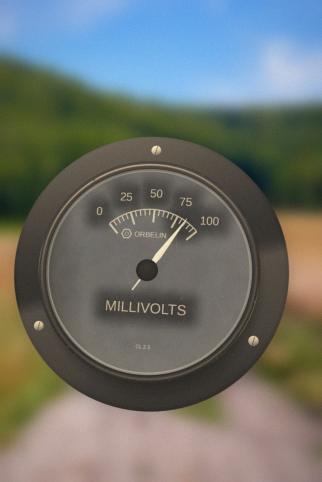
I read 85 mV
